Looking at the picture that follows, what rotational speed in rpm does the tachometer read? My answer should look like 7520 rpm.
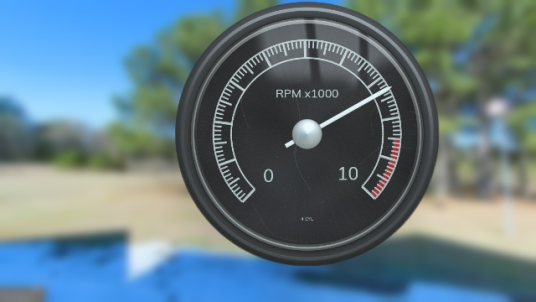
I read 7300 rpm
